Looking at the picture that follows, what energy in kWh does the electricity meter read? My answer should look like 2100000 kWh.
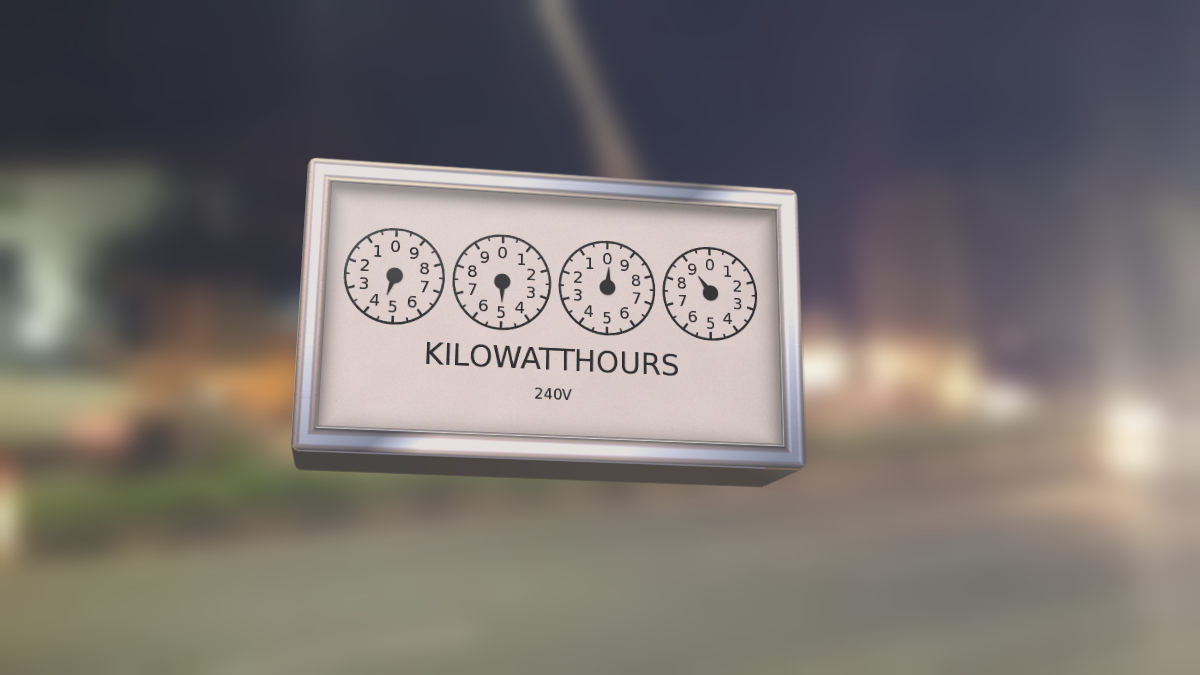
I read 4499 kWh
